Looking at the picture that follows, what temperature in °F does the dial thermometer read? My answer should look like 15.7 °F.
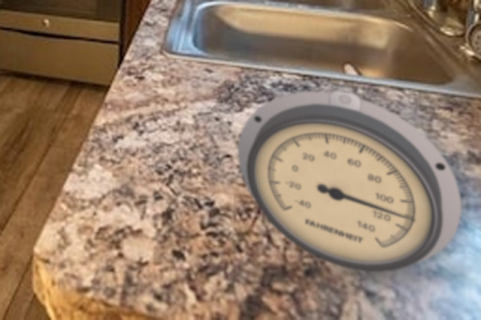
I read 110 °F
